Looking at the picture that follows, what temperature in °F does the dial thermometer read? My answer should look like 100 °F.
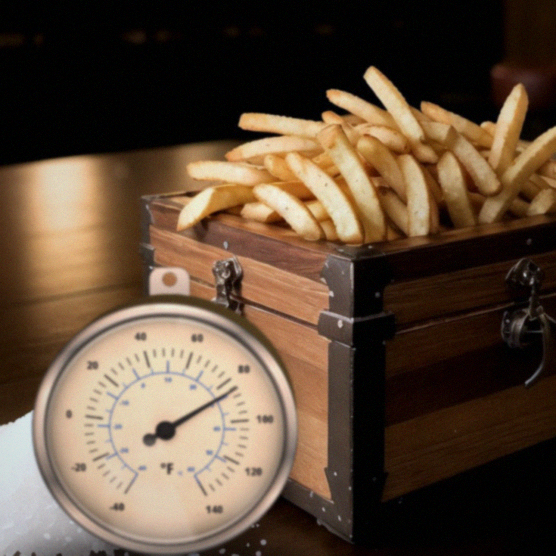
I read 84 °F
